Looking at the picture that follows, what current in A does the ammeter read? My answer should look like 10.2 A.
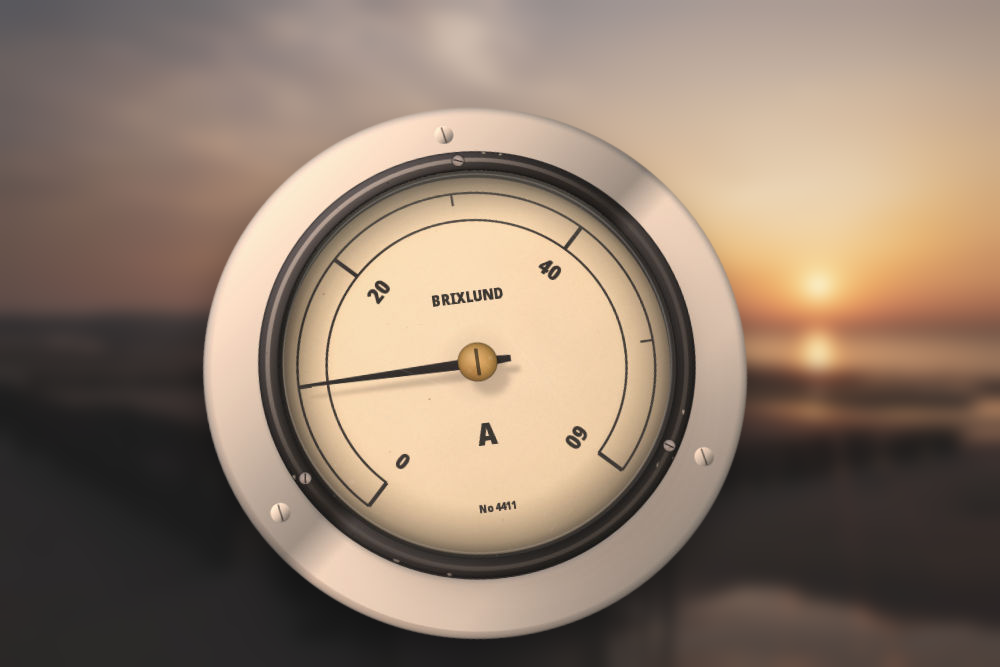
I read 10 A
